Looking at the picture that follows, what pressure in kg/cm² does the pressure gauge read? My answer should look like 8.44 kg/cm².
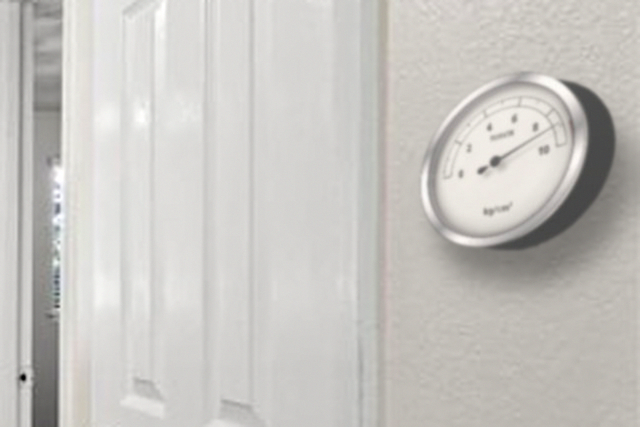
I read 9 kg/cm²
